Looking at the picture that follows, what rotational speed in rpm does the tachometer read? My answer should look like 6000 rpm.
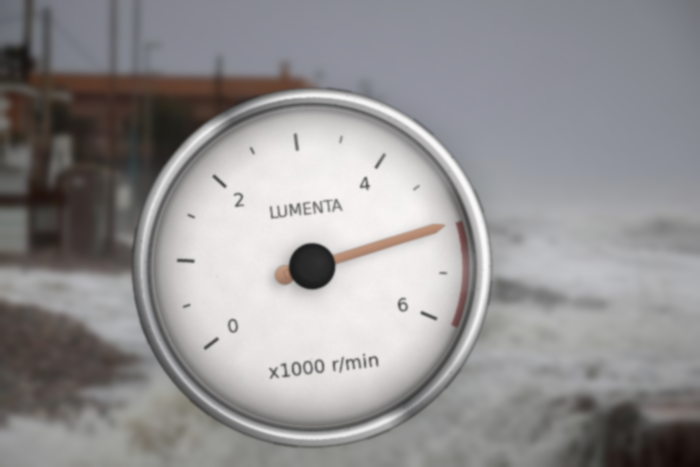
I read 5000 rpm
